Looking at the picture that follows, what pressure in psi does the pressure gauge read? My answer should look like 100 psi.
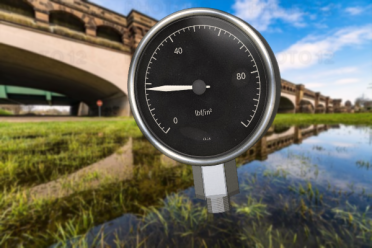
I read 18 psi
